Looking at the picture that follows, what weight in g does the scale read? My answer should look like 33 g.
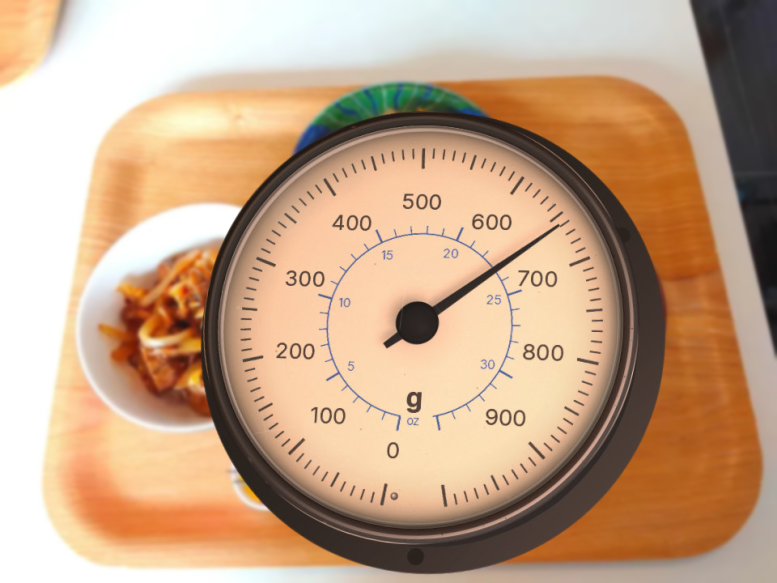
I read 660 g
